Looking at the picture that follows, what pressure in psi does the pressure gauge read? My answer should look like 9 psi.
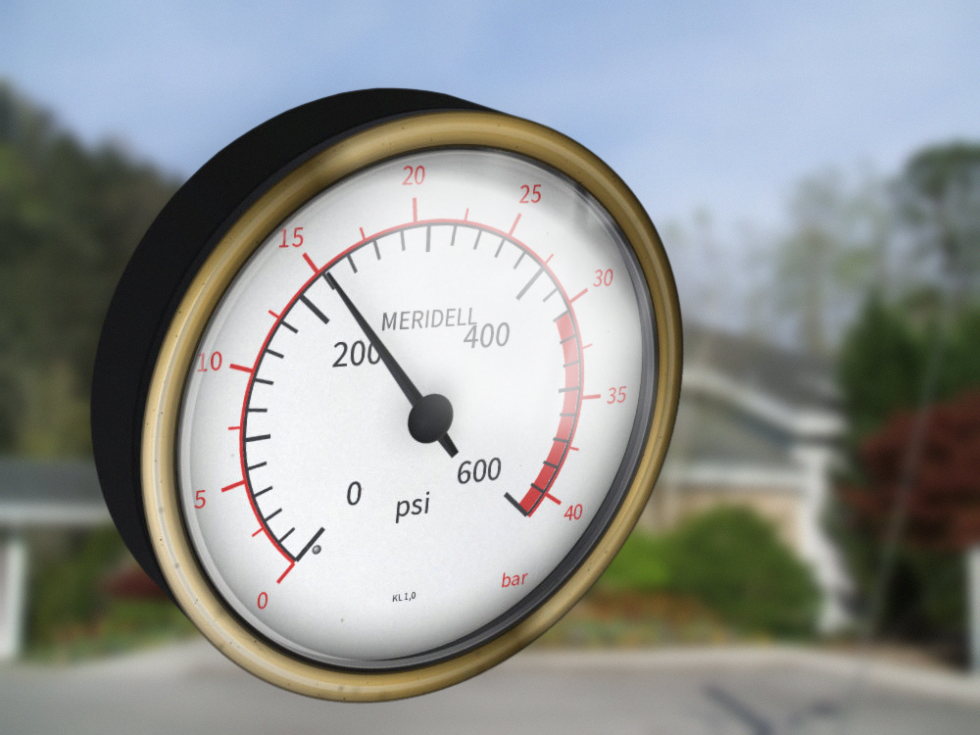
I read 220 psi
